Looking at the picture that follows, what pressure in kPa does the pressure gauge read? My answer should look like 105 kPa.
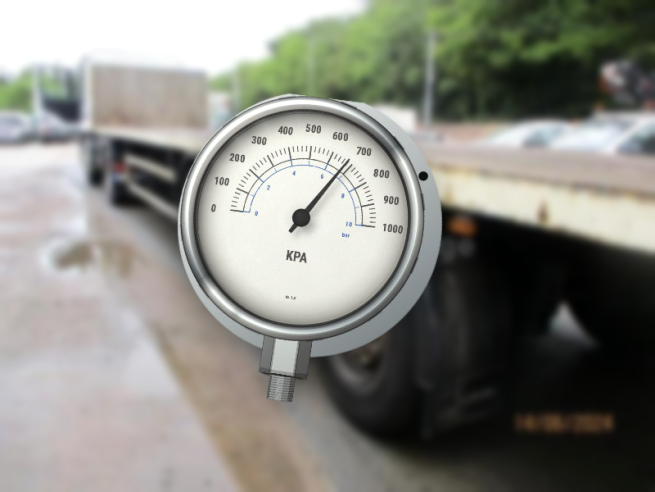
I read 680 kPa
